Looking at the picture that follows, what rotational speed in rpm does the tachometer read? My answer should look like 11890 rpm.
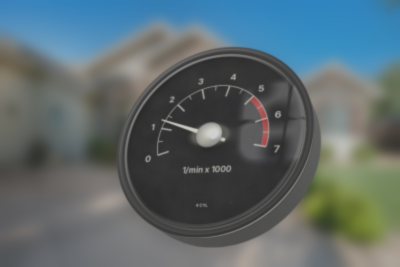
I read 1250 rpm
